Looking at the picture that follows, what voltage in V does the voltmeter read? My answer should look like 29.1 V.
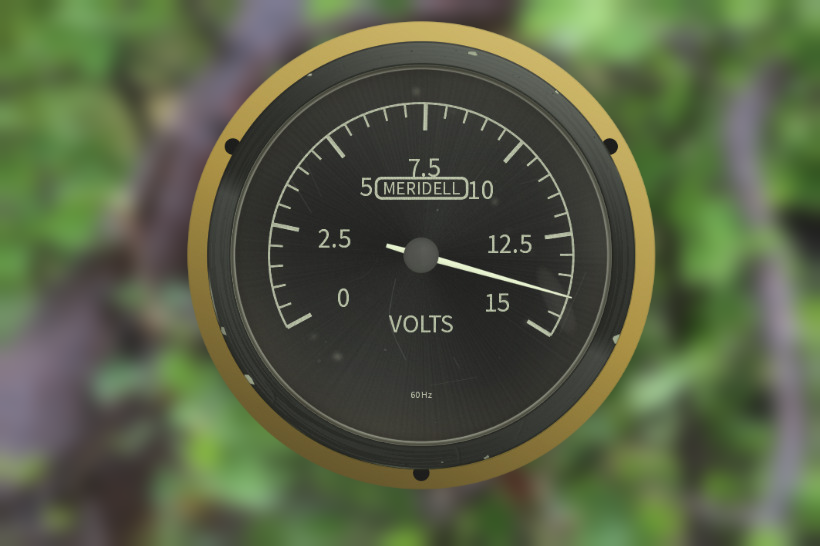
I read 14 V
